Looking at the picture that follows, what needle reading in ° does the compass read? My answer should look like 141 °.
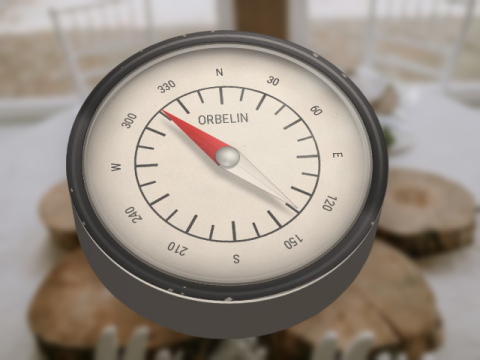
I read 315 °
